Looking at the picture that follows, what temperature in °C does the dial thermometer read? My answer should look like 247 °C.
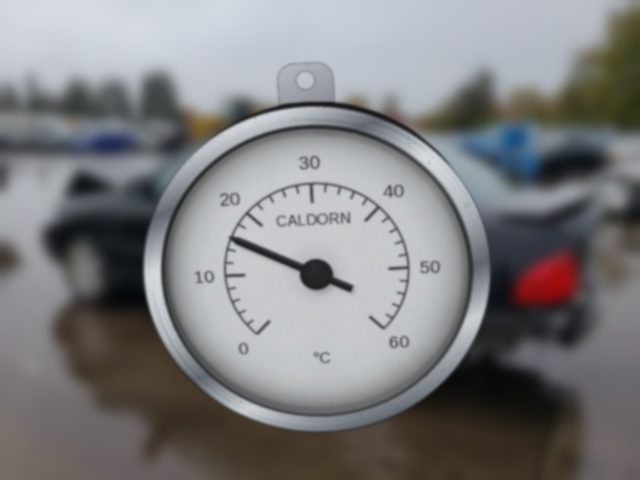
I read 16 °C
